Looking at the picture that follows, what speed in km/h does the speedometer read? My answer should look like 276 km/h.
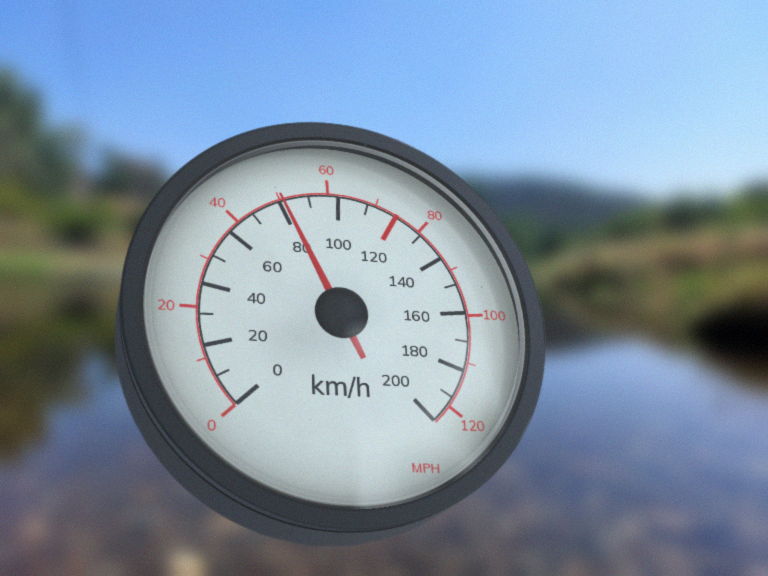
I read 80 km/h
